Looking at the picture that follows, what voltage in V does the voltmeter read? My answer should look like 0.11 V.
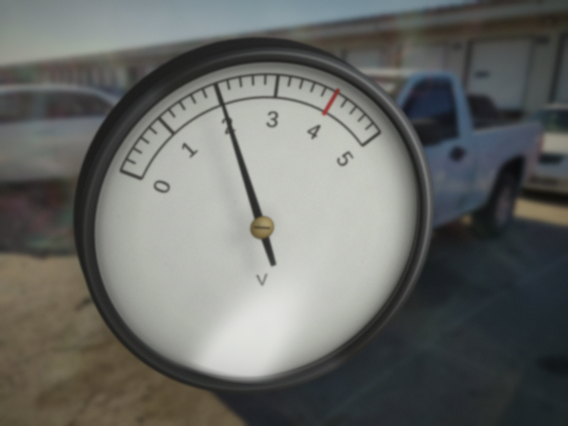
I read 2 V
